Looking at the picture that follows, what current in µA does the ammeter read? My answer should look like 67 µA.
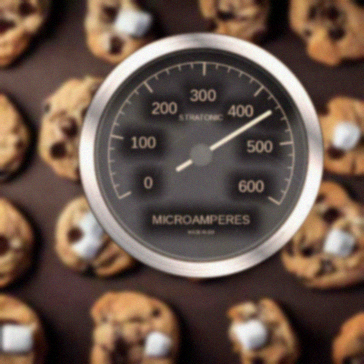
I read 440 µA
